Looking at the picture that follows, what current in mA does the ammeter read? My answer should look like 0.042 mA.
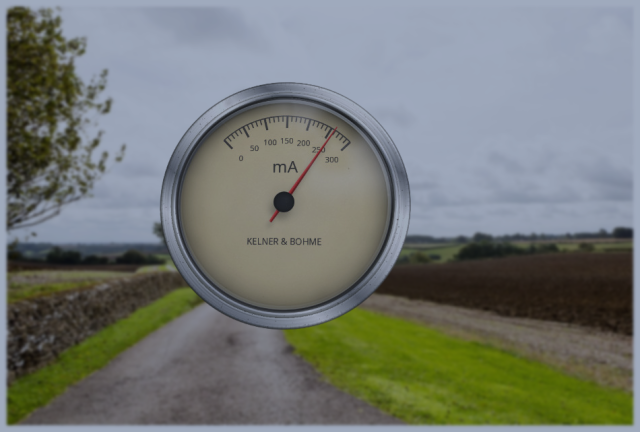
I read 260 mA
